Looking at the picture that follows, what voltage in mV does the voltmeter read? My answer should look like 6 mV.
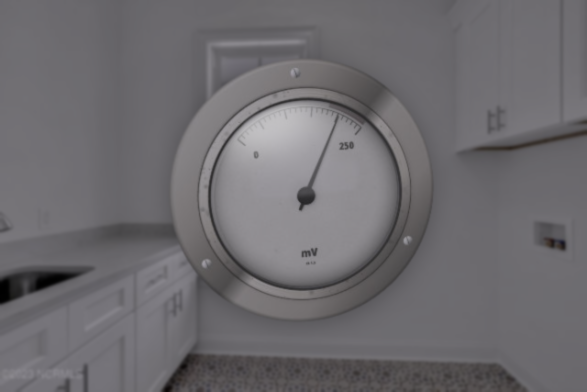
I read 200 mV
